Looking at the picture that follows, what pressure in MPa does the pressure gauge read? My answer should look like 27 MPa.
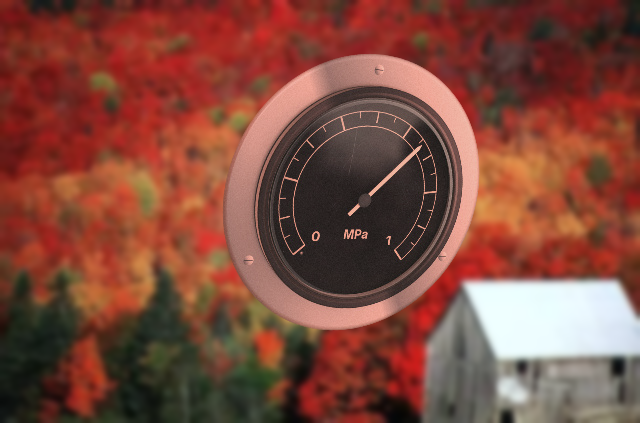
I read 0.65 MPa
